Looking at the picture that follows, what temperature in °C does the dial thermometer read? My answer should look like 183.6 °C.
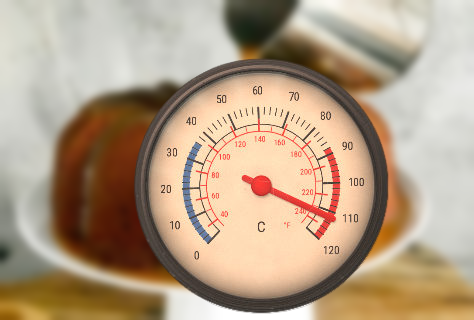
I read 112 °C
